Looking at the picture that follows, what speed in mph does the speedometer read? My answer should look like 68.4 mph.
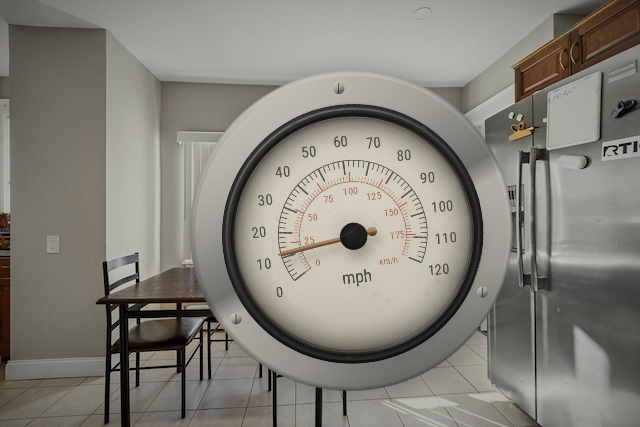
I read 12 mph
